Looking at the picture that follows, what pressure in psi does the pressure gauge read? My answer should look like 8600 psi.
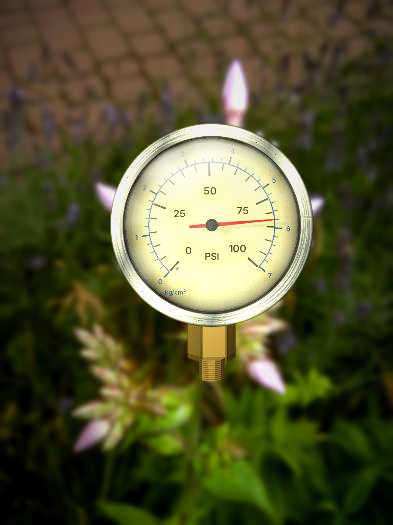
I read 82.5 psi
